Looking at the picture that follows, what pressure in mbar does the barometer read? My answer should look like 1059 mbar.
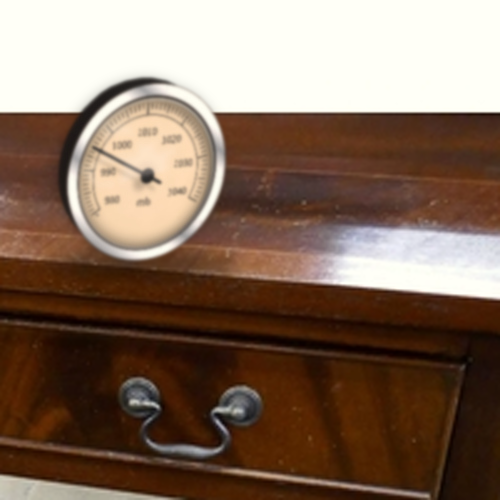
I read 995 mbar
